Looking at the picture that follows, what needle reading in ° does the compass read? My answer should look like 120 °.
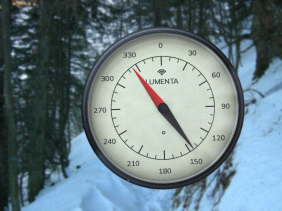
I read 325 °
